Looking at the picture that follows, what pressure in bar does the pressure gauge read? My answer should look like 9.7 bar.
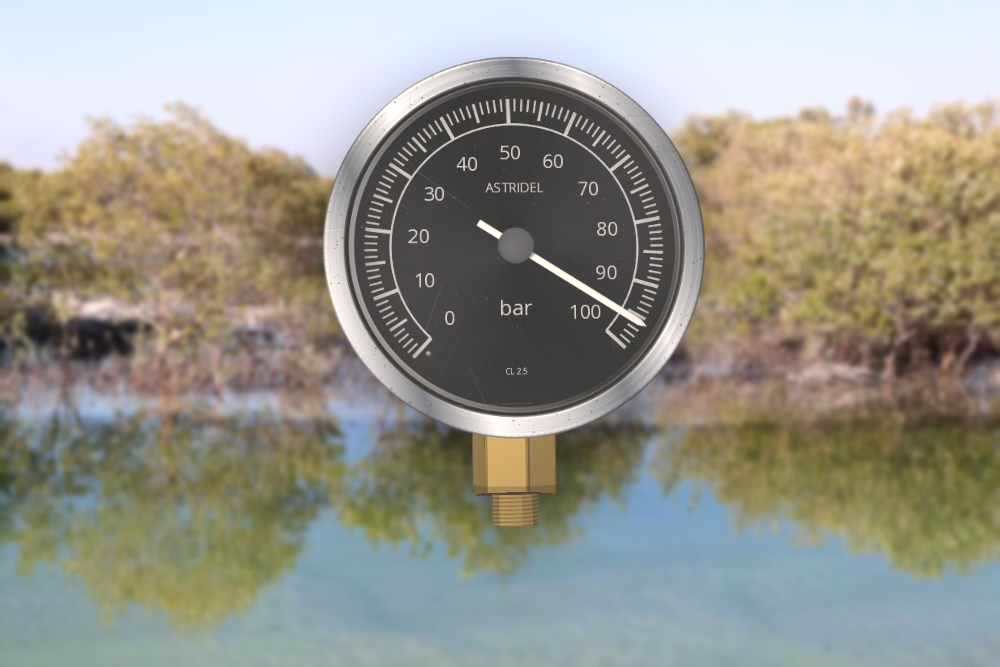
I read 96 bar
